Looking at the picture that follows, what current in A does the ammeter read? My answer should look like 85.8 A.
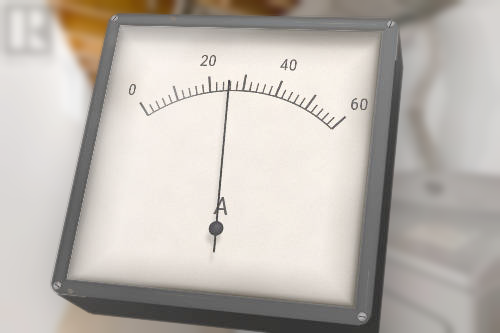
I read 26 A
